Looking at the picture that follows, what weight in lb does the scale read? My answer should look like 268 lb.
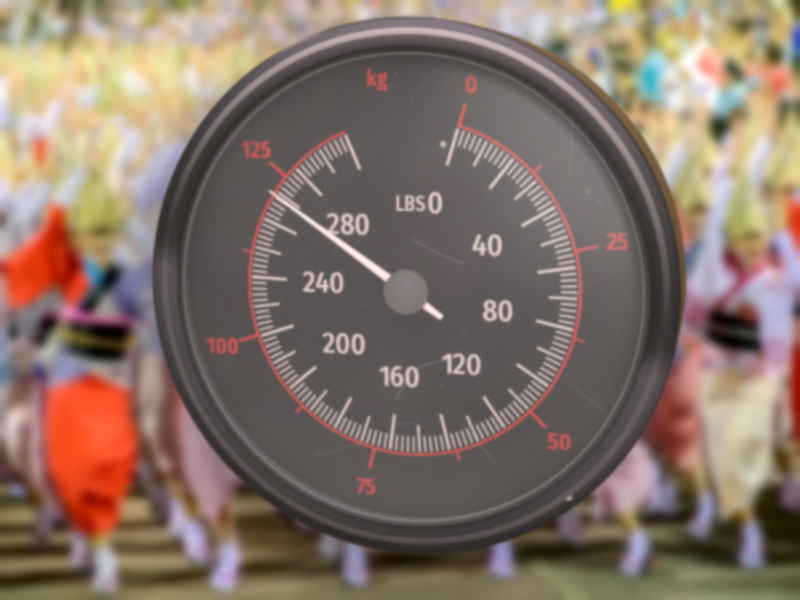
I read 270 lb
